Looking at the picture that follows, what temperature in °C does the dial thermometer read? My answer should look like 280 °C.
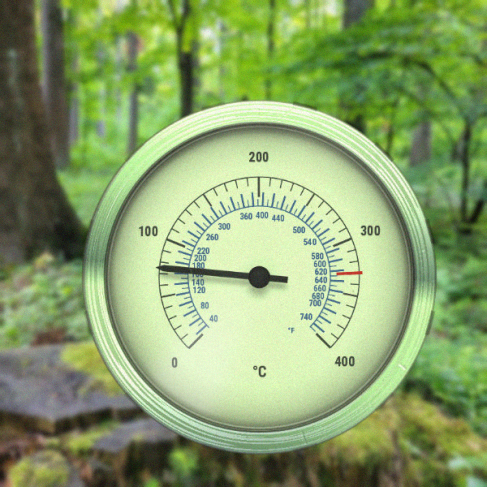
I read 75 °C
